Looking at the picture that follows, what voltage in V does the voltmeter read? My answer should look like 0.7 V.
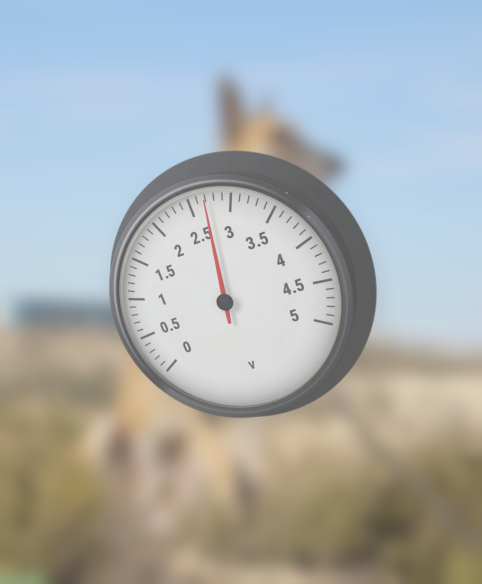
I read 2.7 V
